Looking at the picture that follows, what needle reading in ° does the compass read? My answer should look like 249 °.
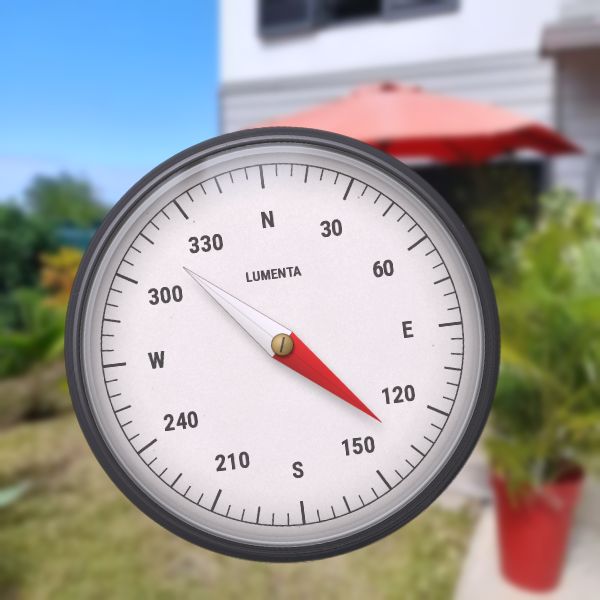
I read 135 °
